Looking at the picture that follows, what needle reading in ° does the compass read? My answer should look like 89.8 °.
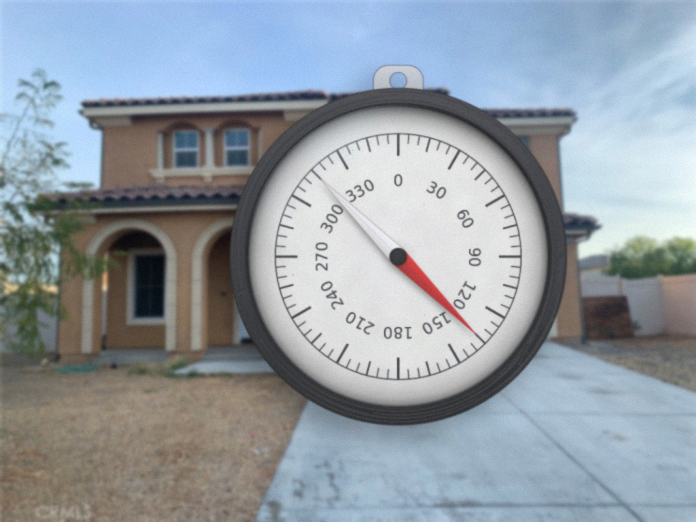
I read 135 °
